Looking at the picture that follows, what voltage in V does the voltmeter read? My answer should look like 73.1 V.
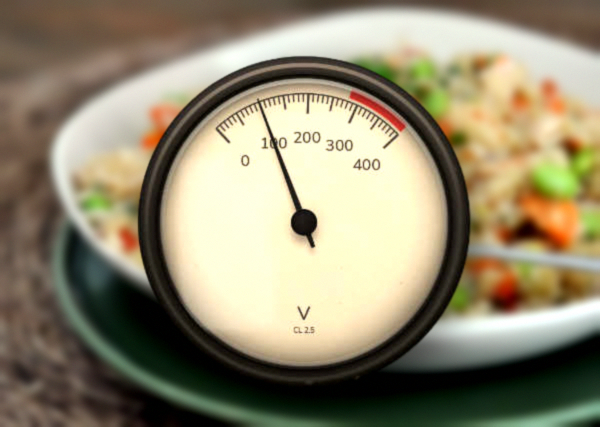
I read 100 V
